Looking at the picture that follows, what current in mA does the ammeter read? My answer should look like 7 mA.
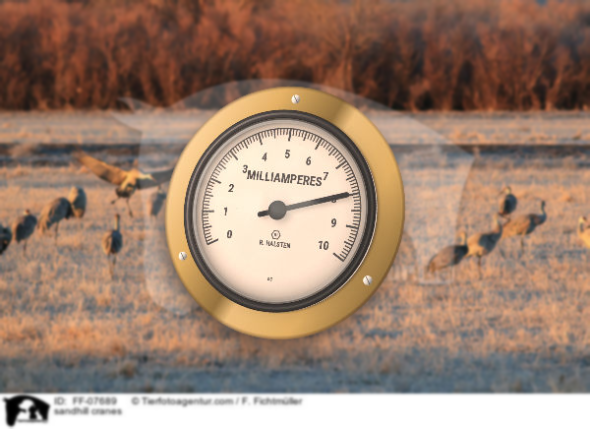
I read 8 mA
